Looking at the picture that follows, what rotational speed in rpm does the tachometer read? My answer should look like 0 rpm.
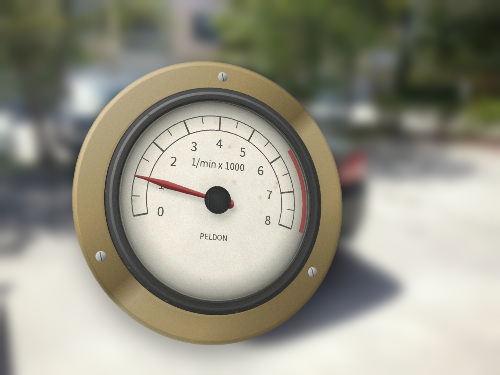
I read 1000 rpm
